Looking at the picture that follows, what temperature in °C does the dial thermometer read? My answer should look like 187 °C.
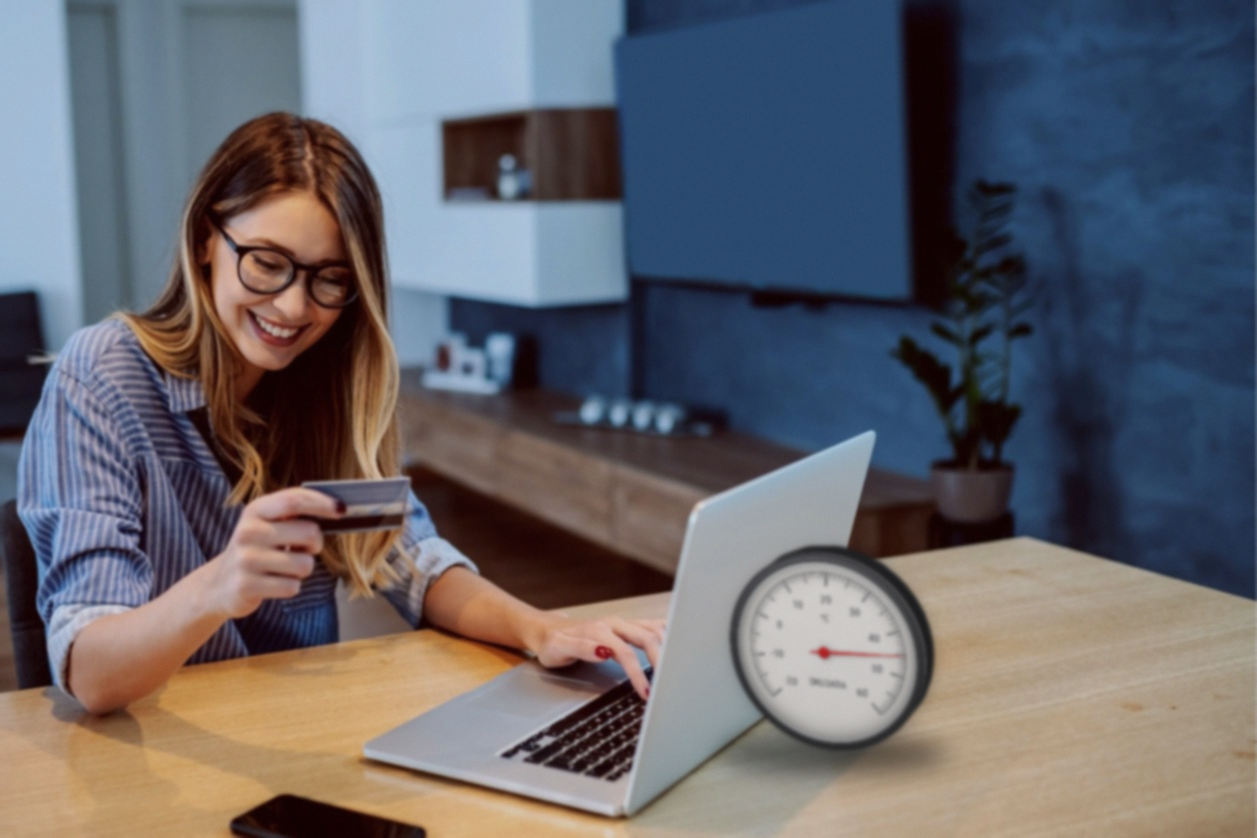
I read 45 °C
